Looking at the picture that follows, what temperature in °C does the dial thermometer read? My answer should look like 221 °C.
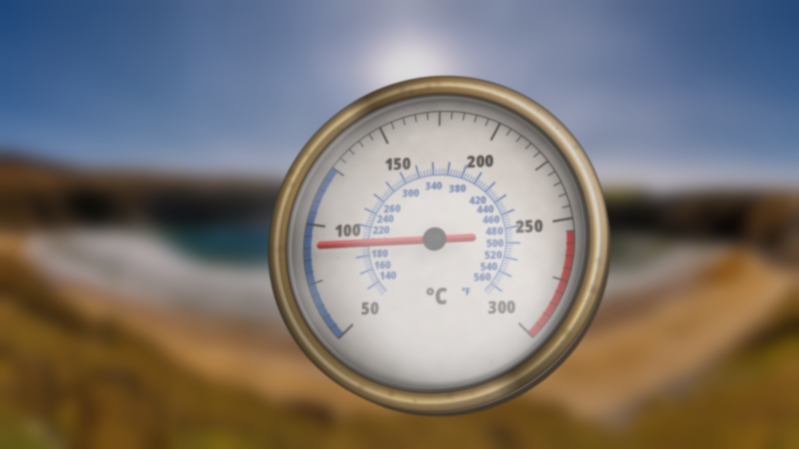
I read 90 °C
